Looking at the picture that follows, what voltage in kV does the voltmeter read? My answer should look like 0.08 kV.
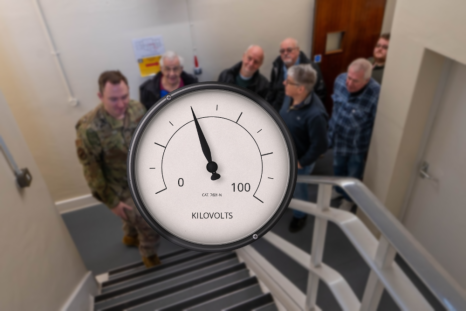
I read 40 kV
